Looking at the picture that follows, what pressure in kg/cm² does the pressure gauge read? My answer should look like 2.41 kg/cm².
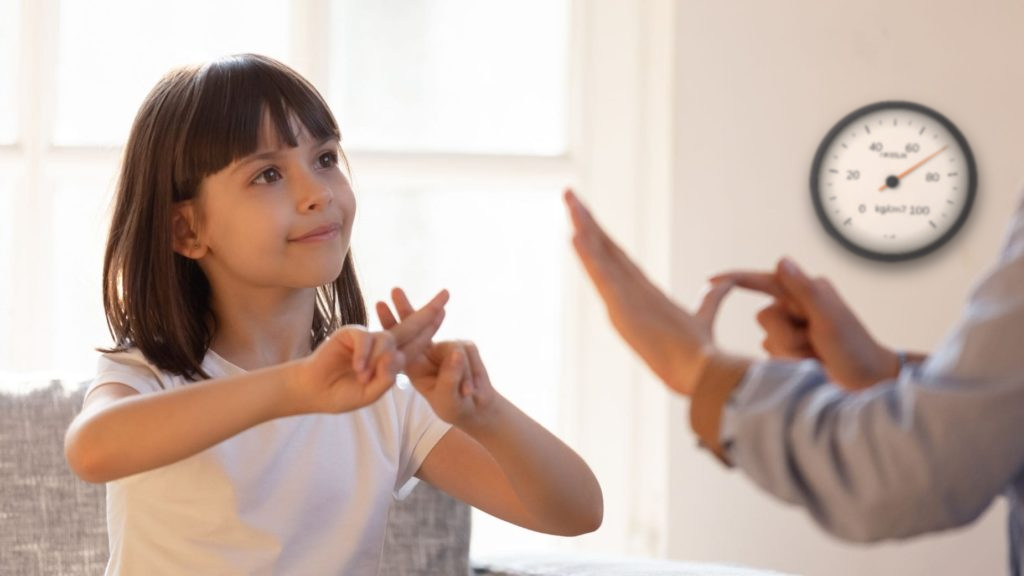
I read 70 kg/cm²
